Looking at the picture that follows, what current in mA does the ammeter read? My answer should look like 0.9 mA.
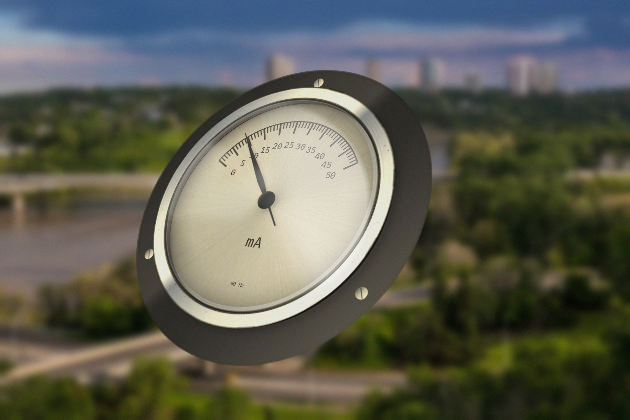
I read 10 mA
